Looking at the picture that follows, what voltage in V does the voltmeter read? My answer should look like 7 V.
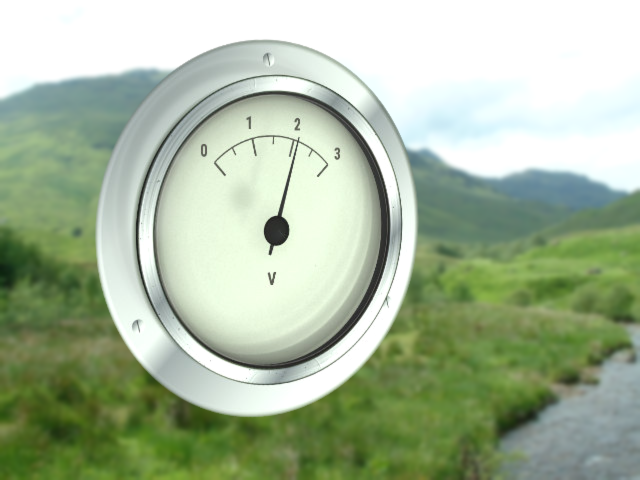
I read 2 V
